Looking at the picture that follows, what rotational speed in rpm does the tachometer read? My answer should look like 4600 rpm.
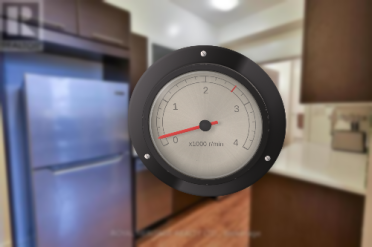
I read 200 rpm
